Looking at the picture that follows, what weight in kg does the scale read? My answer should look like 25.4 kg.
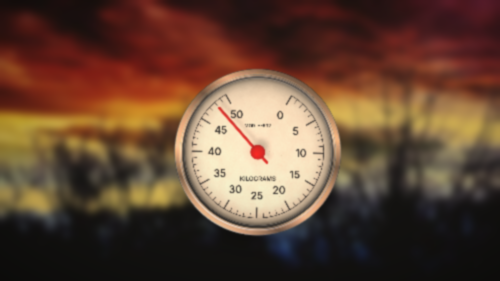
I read 48 kg
